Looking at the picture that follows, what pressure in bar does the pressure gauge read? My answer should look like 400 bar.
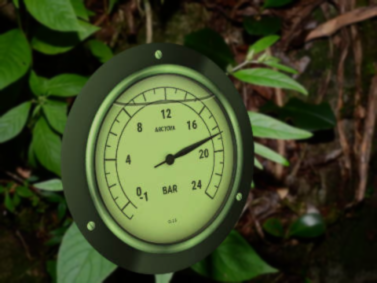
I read 18.5 bar
